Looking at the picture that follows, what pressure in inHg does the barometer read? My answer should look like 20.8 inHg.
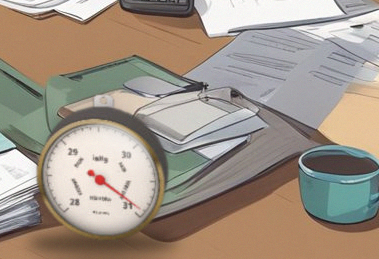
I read 30.9 inHg
